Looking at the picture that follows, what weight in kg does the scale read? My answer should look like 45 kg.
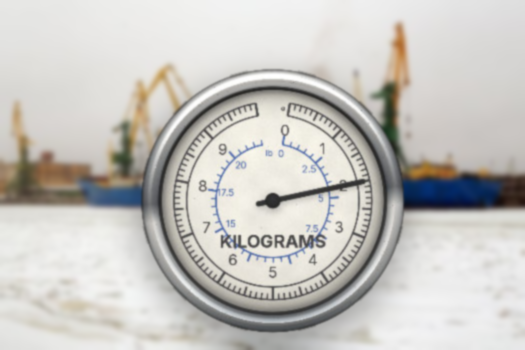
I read 2 kg
